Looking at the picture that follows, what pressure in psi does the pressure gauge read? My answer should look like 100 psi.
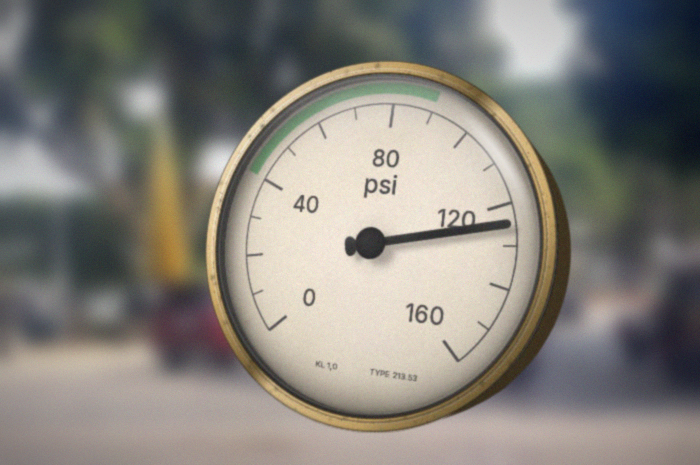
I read 125 psi
